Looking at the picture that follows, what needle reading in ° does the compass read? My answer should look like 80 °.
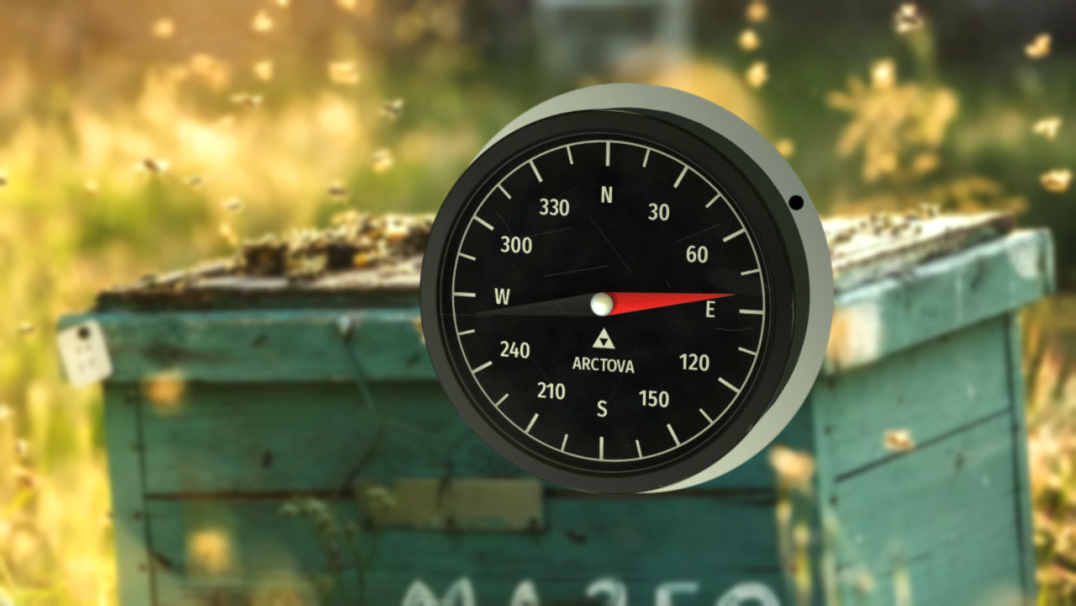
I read 82.5 °
